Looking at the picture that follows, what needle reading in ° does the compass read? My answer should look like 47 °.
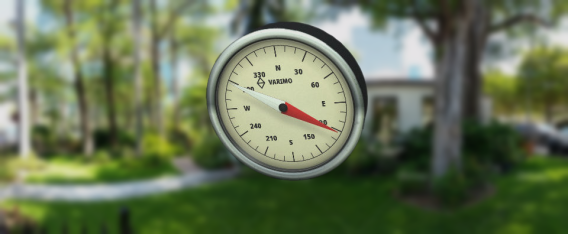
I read 120 °
